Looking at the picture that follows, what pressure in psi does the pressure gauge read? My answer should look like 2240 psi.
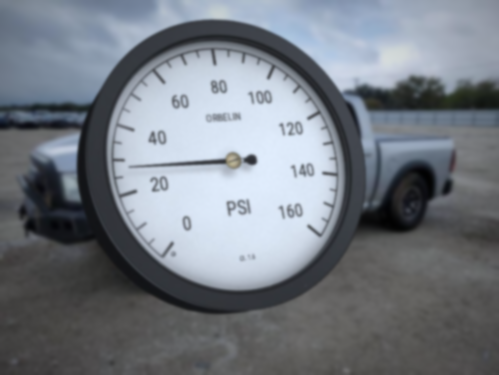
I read 27.5 psi
